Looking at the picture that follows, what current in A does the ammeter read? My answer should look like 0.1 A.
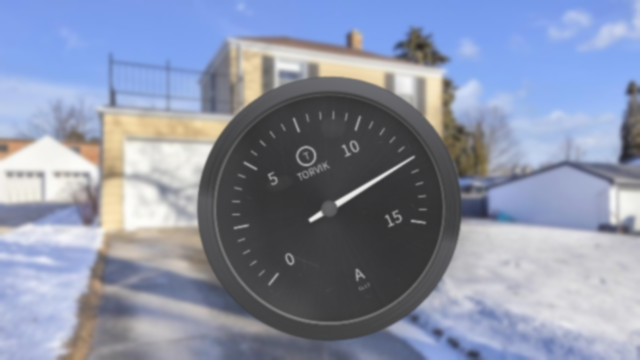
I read 12.5 A
